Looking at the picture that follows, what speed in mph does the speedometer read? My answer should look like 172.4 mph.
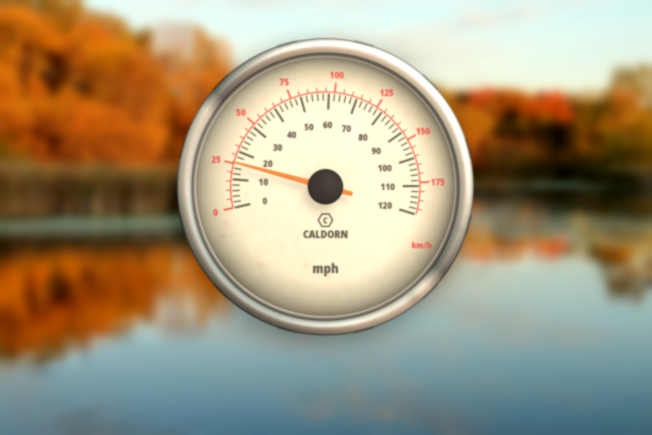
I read 16 mph
